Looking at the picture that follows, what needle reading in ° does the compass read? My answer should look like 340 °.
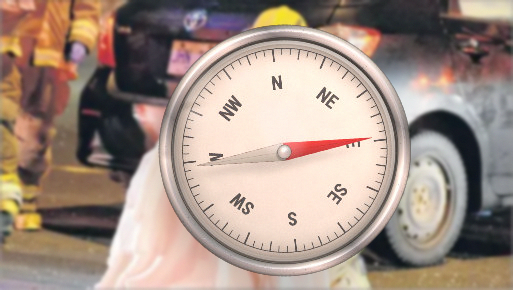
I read 87.5 °
